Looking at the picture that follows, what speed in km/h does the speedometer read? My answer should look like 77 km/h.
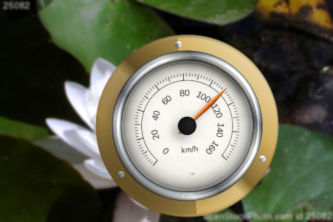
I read 110 km/h
